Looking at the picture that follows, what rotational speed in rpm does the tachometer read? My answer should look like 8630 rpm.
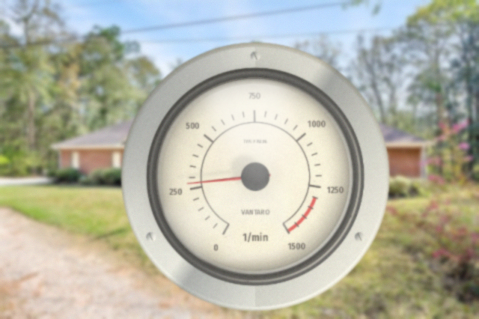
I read 275 rpm
